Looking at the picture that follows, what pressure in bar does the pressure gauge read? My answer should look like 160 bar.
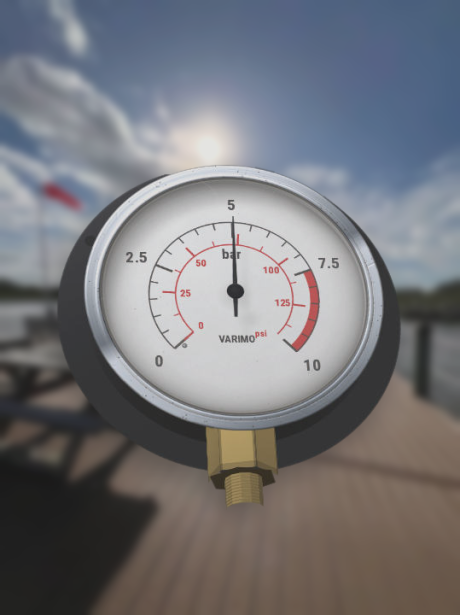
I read 5 bar
